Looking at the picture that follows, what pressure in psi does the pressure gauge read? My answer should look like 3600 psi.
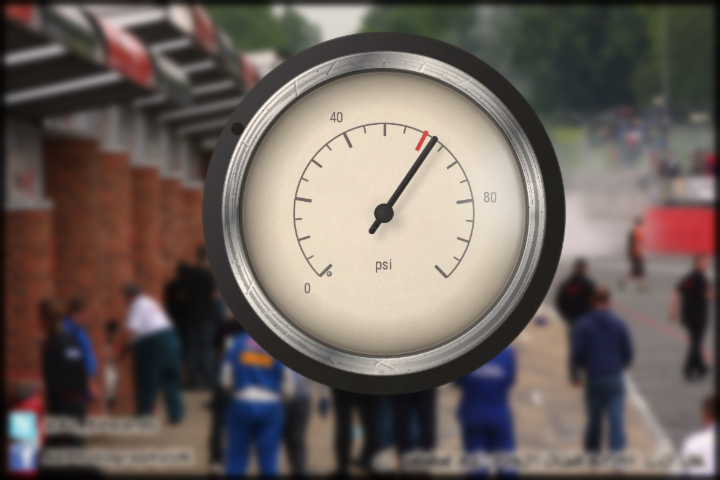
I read 62.5 psi
